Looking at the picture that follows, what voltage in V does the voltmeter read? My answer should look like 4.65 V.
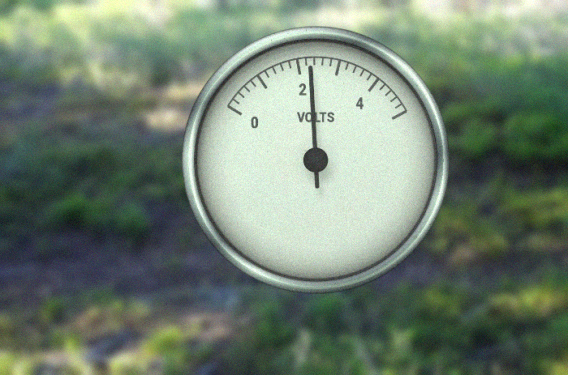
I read 2.3 V
